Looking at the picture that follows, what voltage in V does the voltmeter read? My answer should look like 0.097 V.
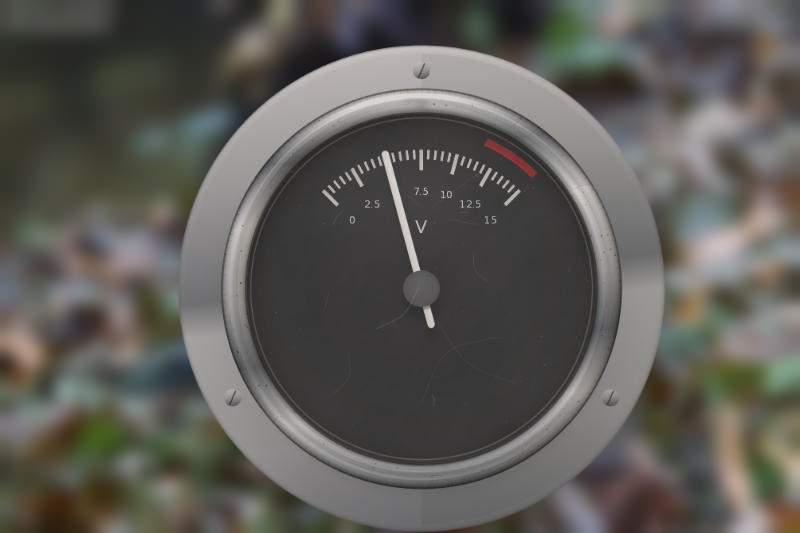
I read 5 V
